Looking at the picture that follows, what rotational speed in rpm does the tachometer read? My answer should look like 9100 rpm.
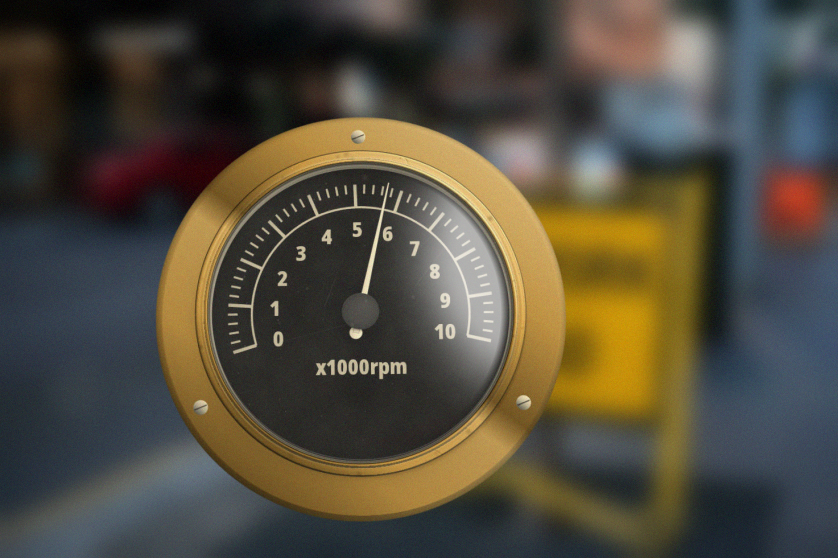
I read 5700 rpm
